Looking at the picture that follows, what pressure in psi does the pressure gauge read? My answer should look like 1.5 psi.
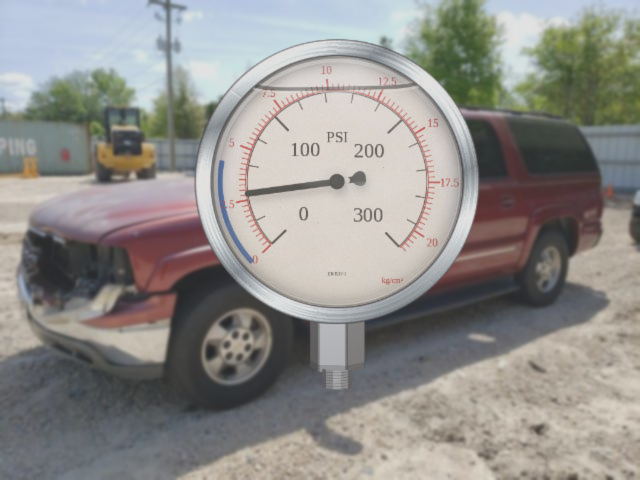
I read 40 psi
